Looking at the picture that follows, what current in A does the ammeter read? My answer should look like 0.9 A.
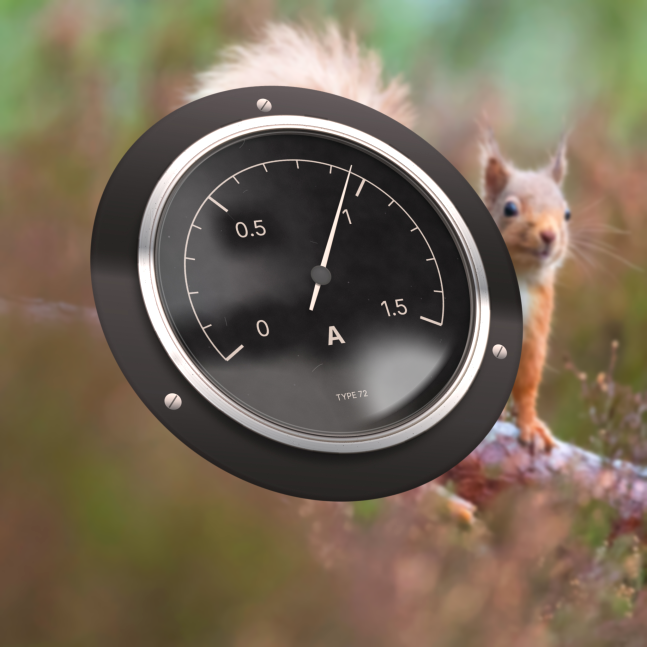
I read 0.95 A
